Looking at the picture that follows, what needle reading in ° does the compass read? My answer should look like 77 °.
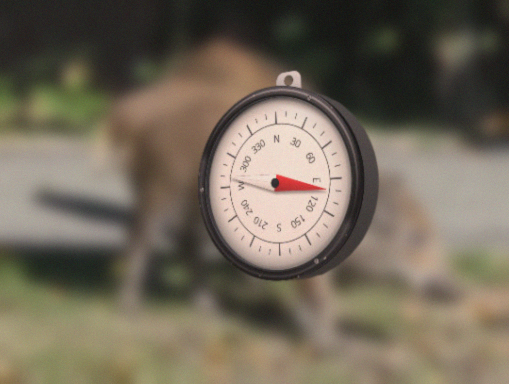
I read 100 °
